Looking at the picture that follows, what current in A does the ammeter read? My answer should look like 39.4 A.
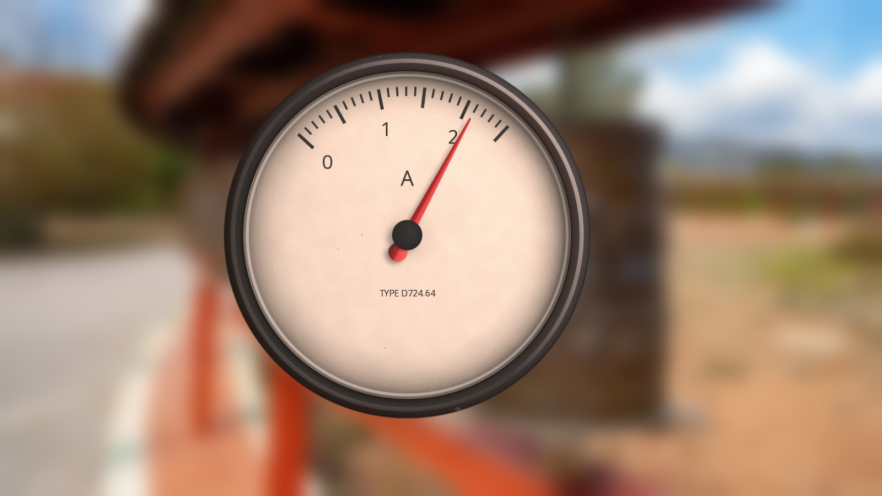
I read 2.1 A
